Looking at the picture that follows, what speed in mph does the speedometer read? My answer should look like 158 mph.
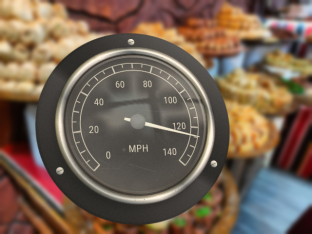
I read 125 mph
